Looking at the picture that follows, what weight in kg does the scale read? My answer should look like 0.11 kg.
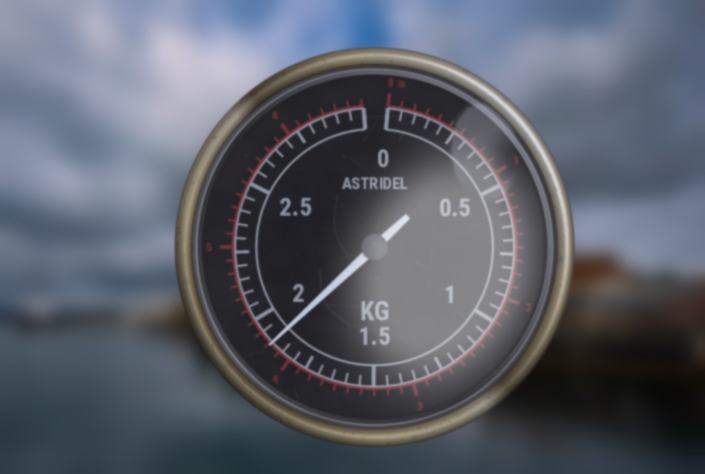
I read 1.9 kg
